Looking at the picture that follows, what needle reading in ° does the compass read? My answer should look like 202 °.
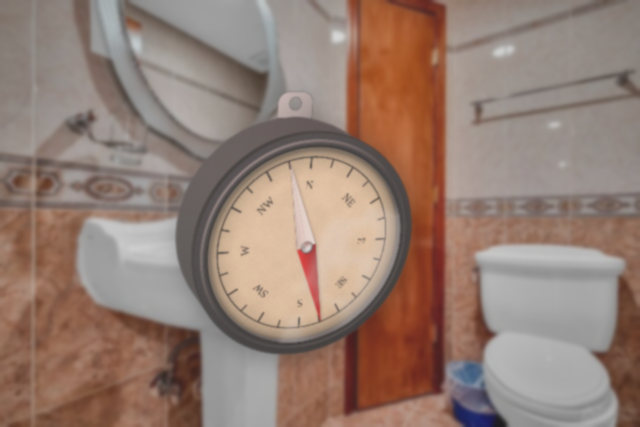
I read 165 °
